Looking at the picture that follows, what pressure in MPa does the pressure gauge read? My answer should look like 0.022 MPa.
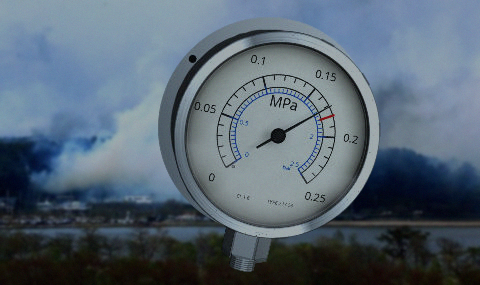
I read 0.17 MPa
